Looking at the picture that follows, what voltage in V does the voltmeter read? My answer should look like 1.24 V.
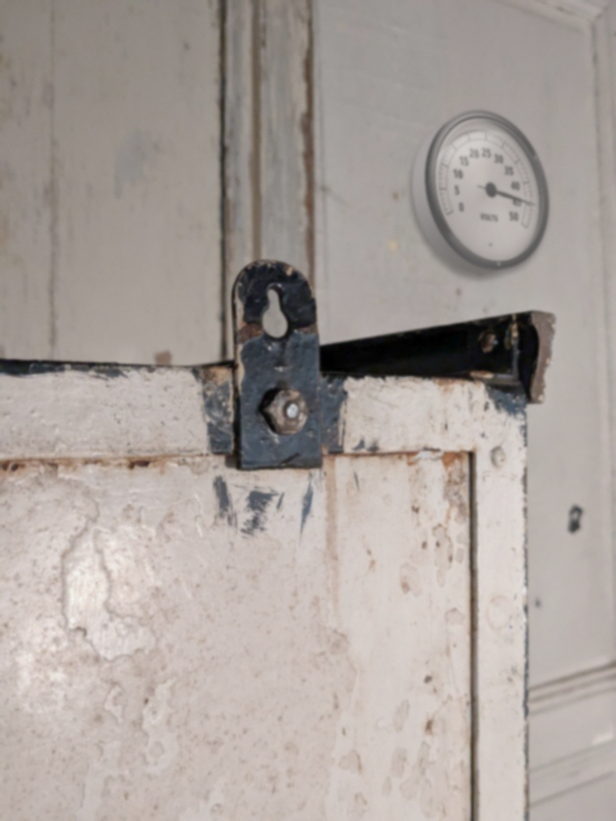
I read 45 V
